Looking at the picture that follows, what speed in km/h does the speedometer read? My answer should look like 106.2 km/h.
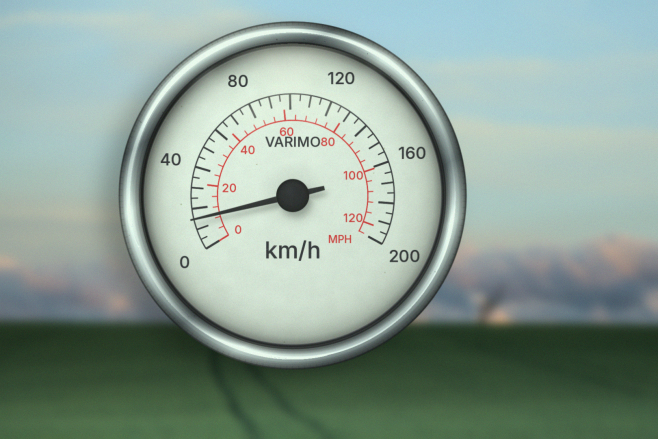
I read 15 km/h
